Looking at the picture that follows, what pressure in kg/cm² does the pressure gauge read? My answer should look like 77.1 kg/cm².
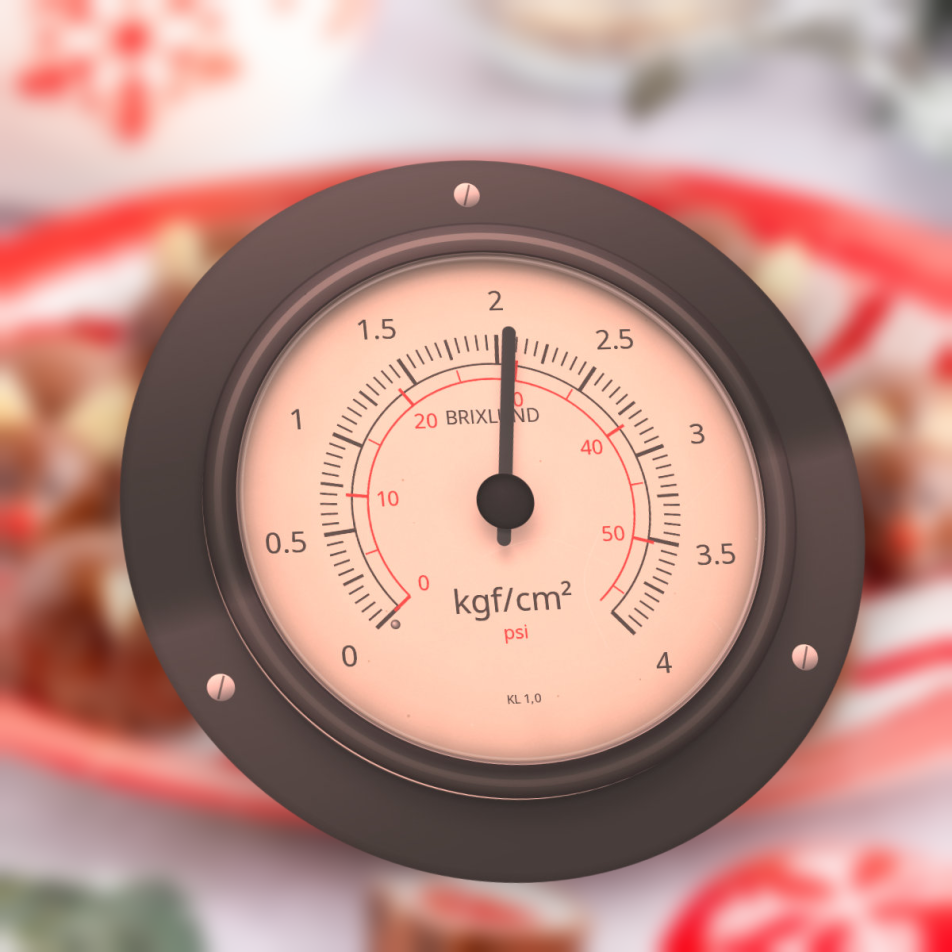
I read 2.05 kg/cm²
